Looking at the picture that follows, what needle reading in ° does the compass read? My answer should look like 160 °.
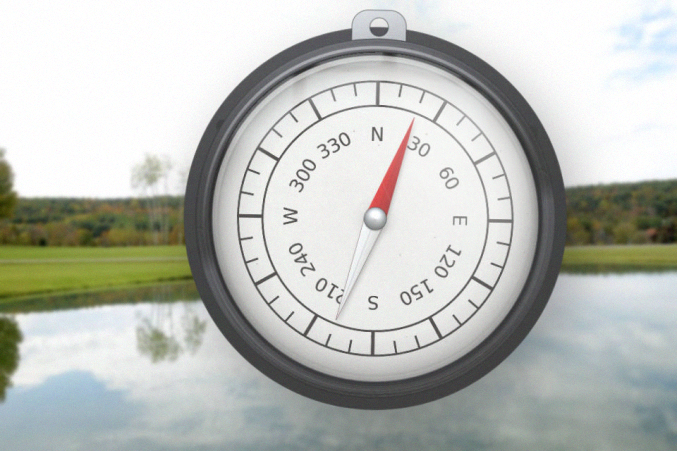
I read 20 °
